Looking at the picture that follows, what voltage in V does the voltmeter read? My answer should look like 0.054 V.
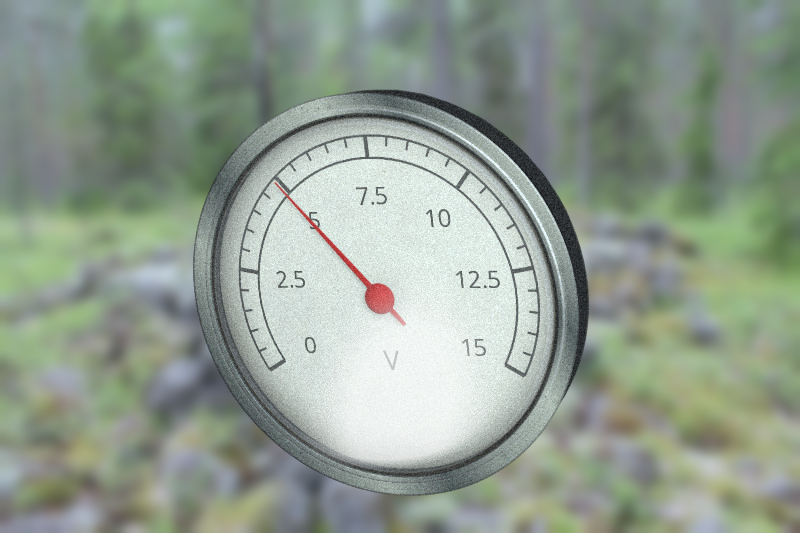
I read 5 V
